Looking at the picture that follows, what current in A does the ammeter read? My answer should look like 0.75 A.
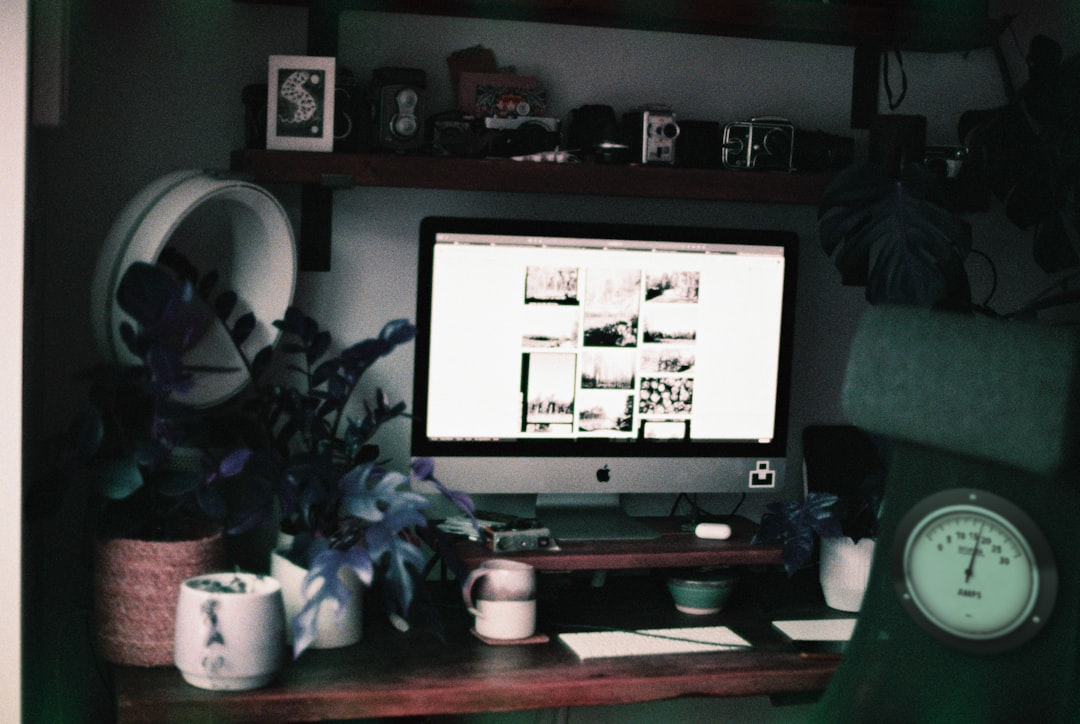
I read 17.5 A
